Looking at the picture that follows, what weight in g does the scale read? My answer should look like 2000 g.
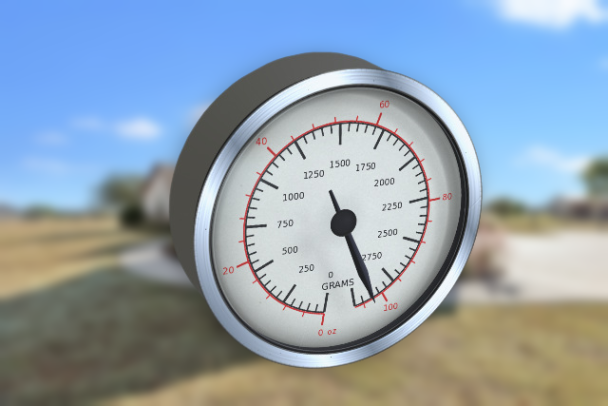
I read 2900 g
